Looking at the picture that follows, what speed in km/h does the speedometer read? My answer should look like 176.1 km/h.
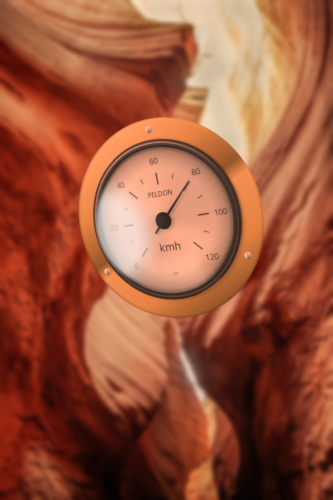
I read 80 km/h
